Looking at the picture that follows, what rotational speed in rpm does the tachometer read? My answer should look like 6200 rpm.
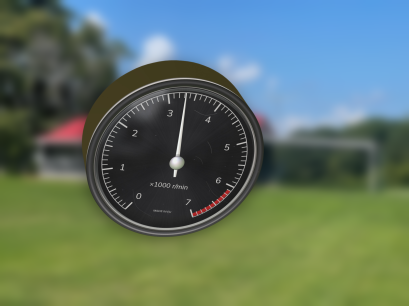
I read 3300 rpm
